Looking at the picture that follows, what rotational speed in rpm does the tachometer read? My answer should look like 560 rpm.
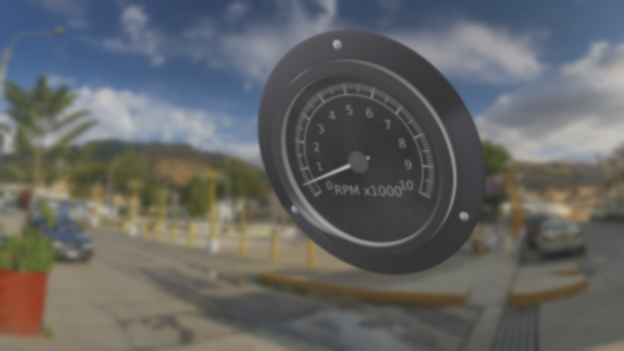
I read 500 rpm
